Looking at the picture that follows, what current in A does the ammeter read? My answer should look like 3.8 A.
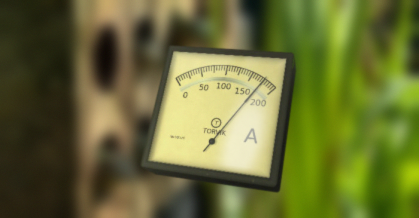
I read 175 A
